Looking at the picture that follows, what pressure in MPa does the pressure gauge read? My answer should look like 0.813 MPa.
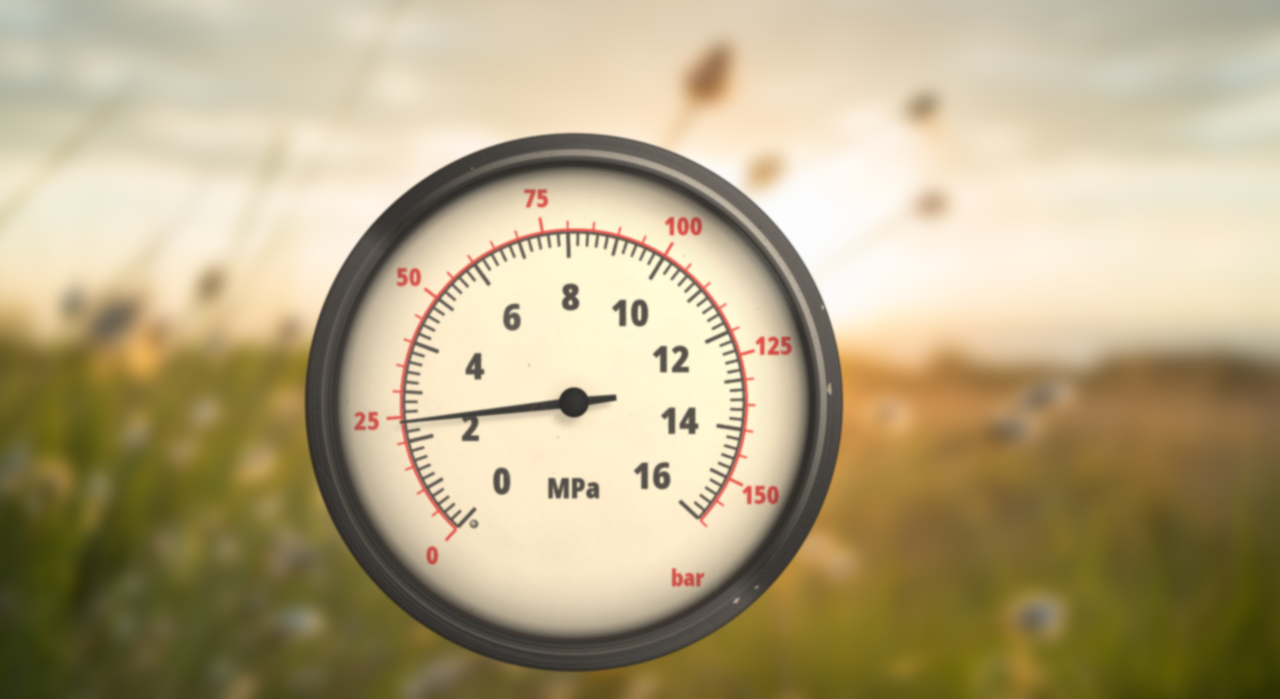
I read 2.4 MPa
